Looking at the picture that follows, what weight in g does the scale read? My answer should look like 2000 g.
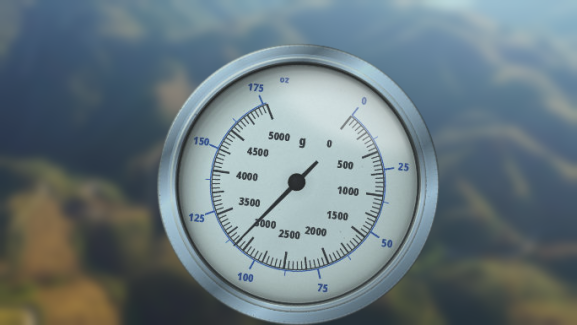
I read 3100 g
